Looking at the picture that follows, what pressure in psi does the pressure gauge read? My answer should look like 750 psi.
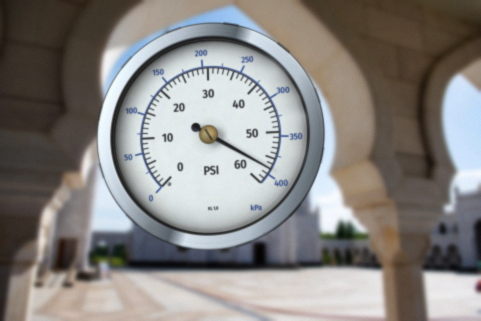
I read 57 psi
